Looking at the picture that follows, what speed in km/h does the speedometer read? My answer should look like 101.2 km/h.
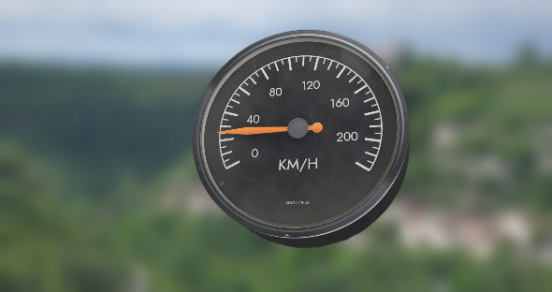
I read 25 km/h
